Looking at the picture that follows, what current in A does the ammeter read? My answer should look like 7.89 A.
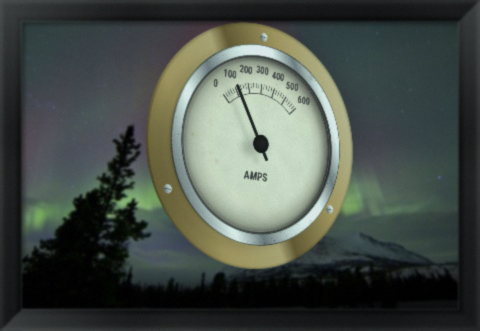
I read 100 A
